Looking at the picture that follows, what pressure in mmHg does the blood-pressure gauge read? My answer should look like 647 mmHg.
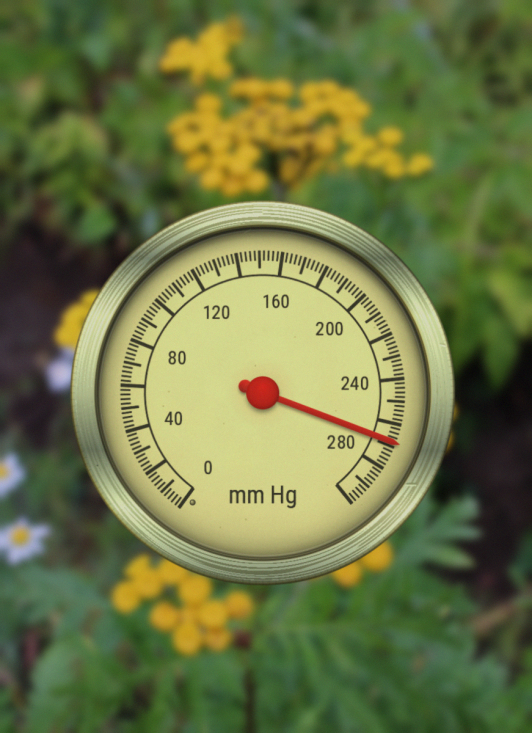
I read 268 mmHg
